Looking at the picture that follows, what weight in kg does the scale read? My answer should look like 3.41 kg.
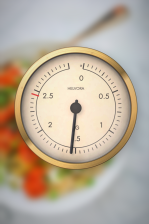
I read 1.55 kg
